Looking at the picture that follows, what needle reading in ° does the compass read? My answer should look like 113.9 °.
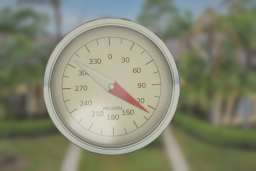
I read 127.5 °
